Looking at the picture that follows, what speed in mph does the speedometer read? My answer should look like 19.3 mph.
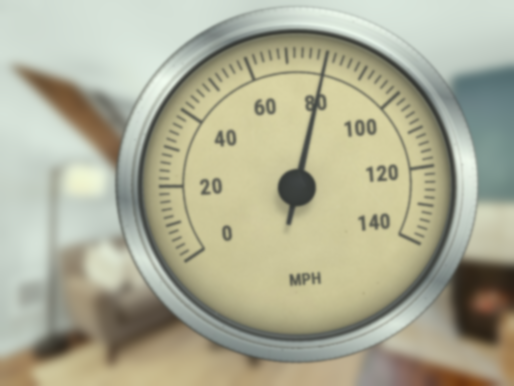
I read 80 mph
